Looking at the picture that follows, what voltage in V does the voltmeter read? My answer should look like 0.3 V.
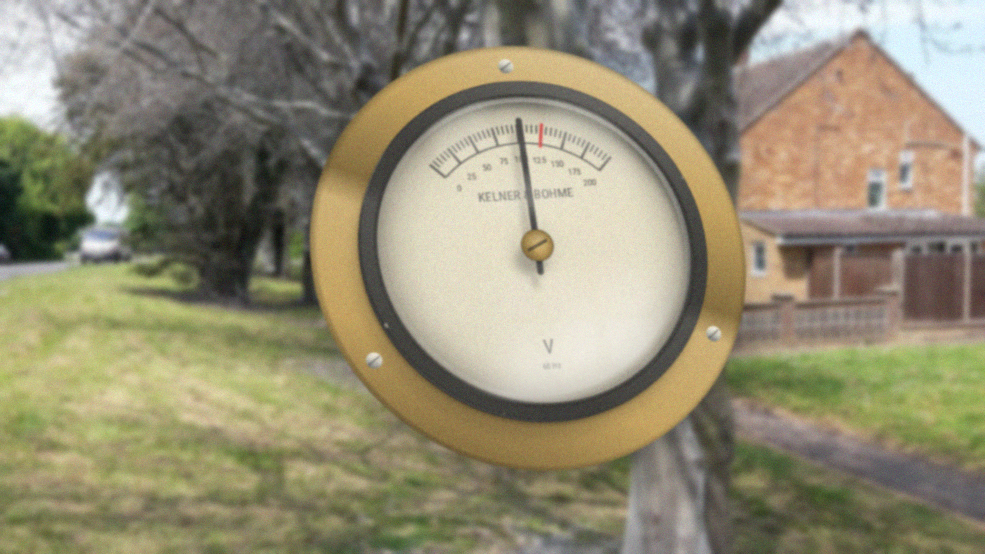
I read 100 V
